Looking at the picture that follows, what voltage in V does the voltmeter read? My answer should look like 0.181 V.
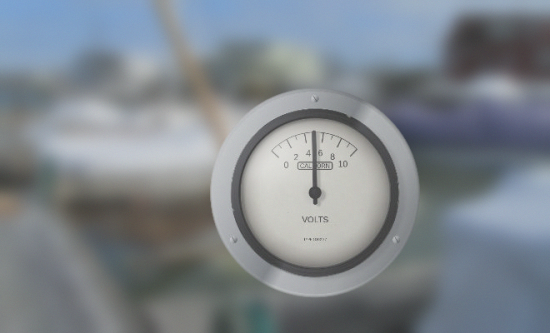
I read 5 V
